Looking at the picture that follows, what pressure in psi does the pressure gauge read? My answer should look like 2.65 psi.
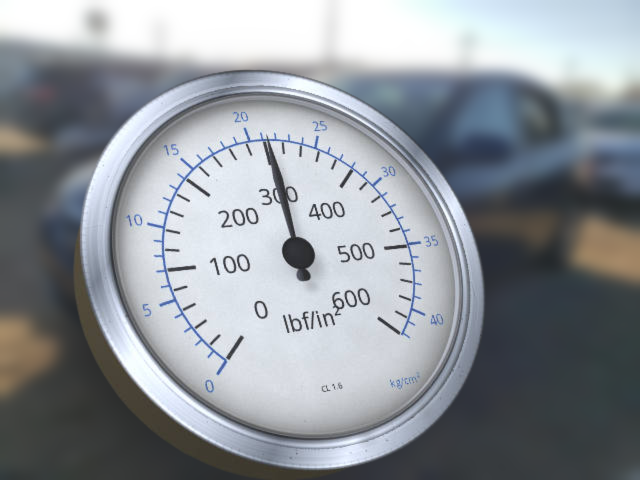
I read 300 psi
